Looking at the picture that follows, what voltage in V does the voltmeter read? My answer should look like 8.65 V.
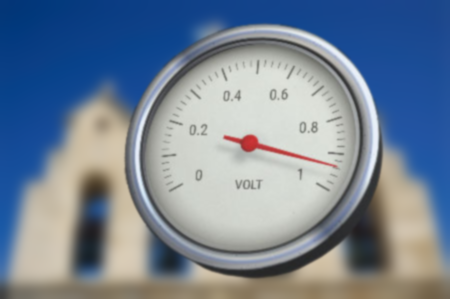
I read 0.94 V
